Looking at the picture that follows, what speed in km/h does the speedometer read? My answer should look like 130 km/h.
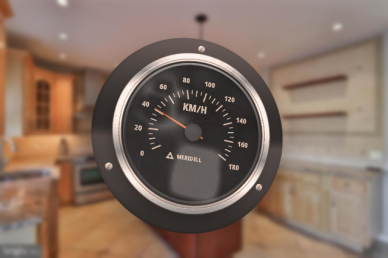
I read 40 km/h
